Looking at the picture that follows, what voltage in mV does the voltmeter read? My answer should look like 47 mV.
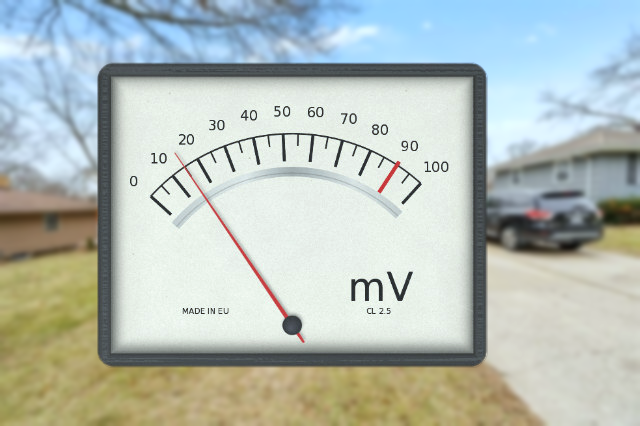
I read 15 mV
